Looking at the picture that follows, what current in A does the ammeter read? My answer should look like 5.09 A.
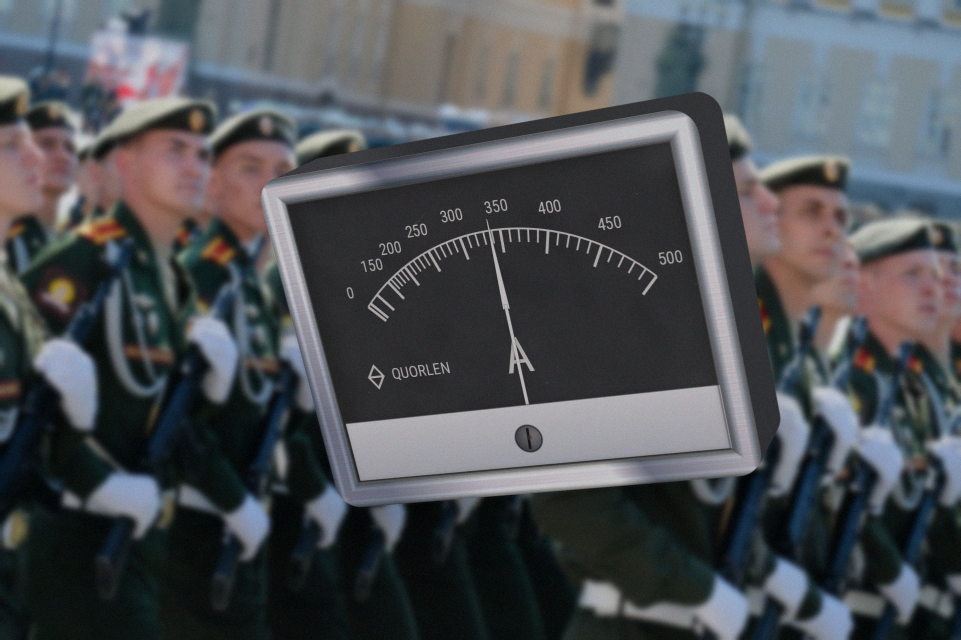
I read 340 A
